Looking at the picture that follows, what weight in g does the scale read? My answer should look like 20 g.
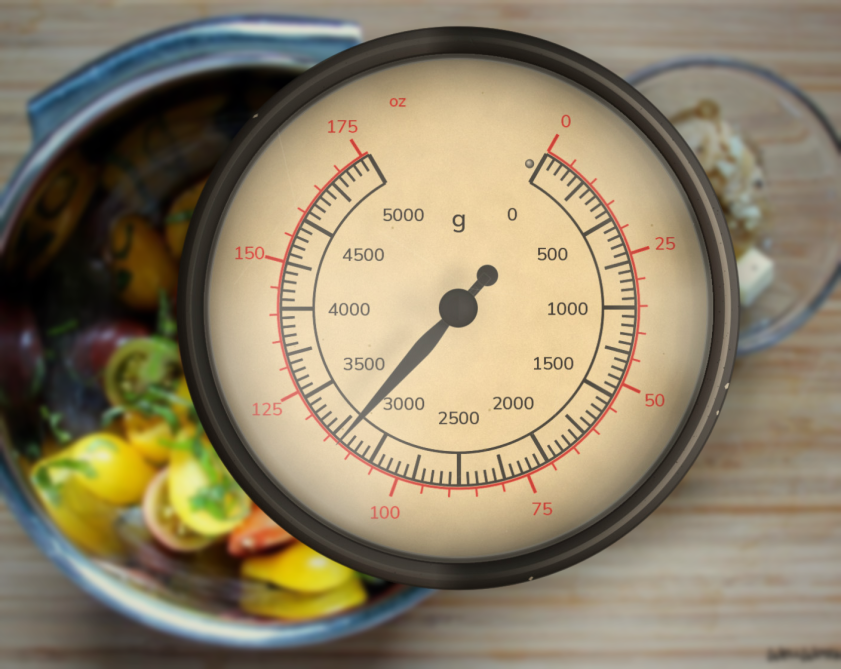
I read 3200 g
